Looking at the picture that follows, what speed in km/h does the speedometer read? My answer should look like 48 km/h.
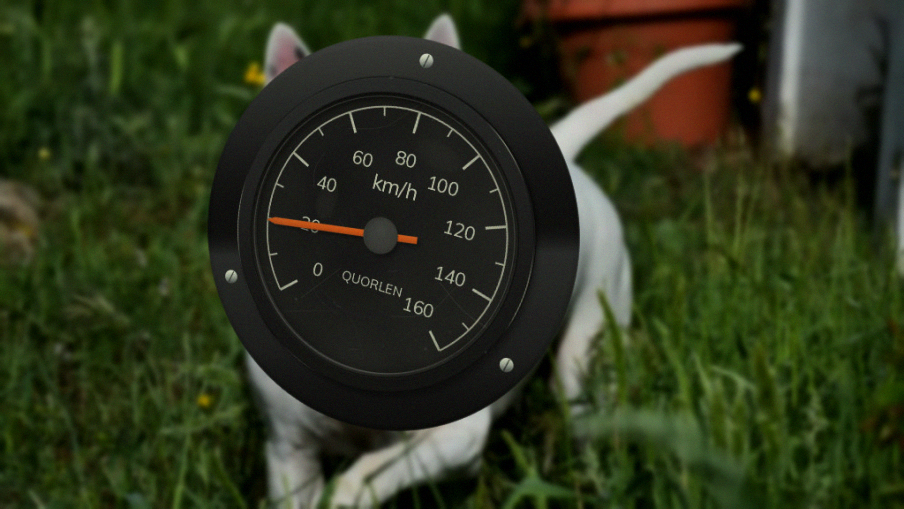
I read 20 km/h
